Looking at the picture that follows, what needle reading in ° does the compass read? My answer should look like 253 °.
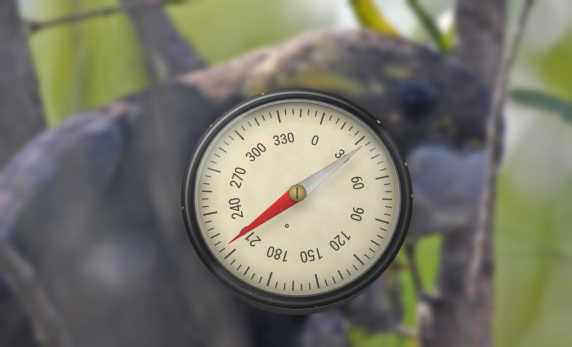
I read 215 °
